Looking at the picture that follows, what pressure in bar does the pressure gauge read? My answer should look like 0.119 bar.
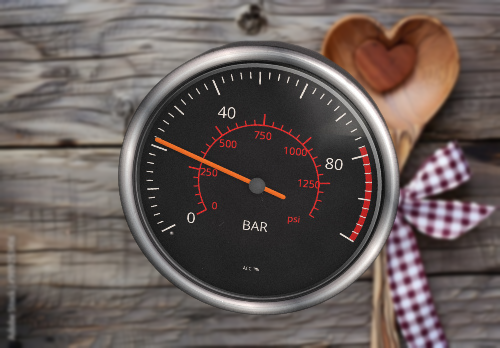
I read 22 bar
